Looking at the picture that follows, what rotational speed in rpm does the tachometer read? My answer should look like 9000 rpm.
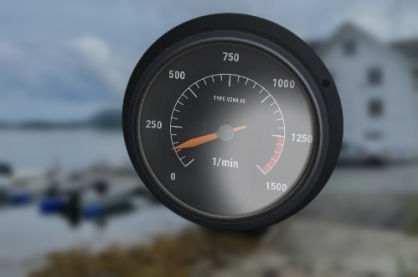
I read 125 rpm
